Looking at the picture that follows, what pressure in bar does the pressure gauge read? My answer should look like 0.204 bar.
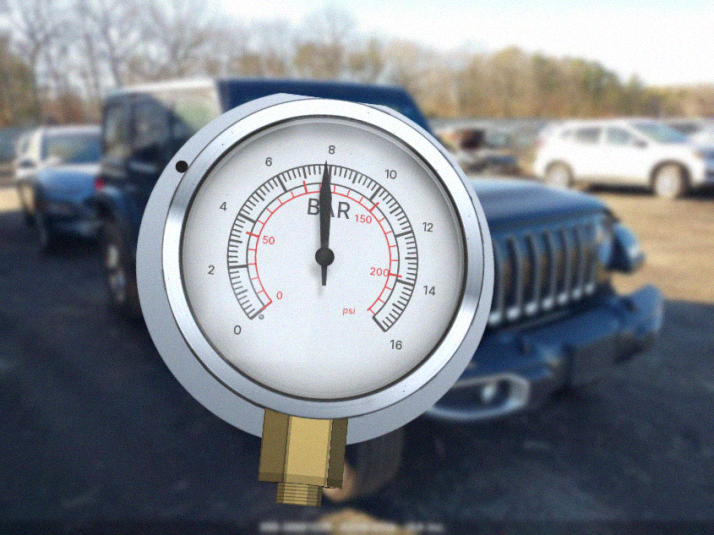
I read 7.8 bar
